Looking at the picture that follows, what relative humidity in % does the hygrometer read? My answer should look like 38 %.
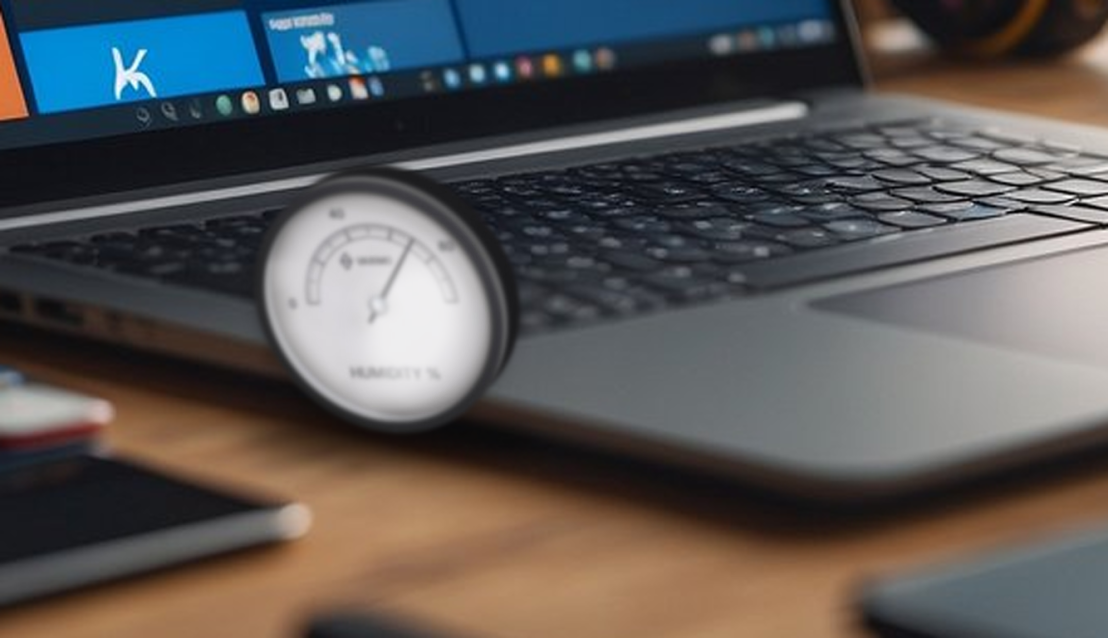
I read 70 %
